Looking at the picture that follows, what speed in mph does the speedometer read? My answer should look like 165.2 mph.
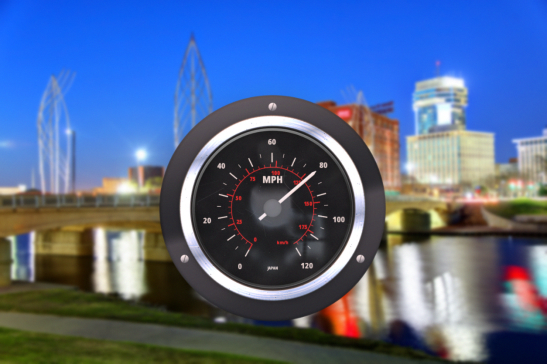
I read 80 mph
